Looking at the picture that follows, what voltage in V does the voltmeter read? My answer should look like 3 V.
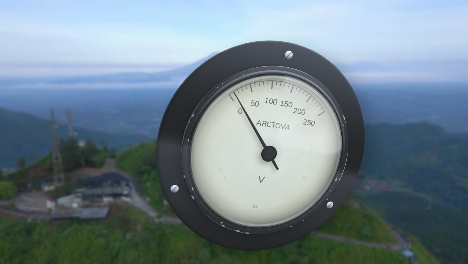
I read 10 V
